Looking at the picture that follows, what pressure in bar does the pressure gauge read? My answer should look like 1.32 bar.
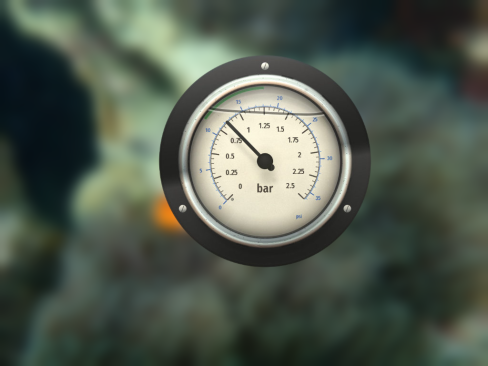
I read 0.85 bar
